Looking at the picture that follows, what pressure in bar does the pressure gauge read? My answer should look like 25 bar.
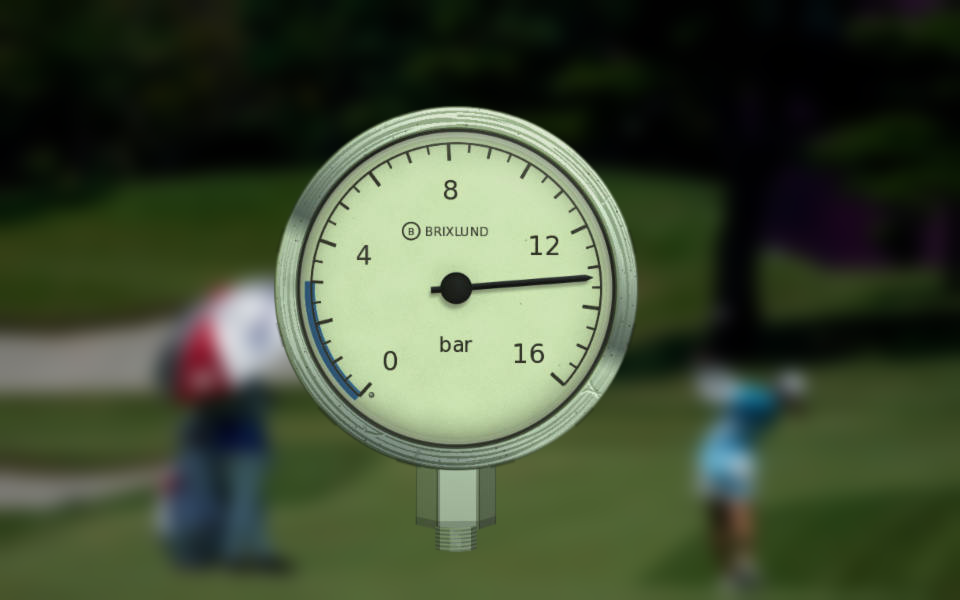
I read 13.25 bar
